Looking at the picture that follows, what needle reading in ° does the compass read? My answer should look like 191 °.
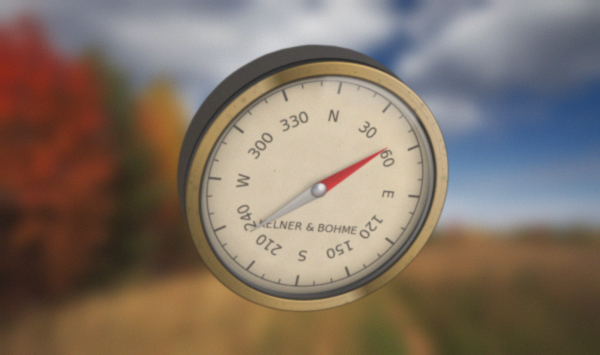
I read 50 °
